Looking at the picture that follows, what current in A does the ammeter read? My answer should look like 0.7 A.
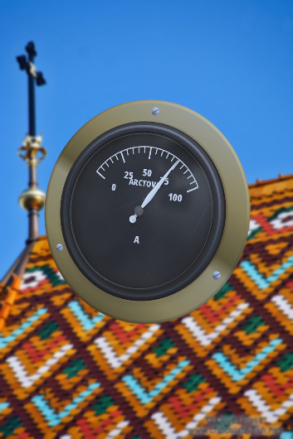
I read 75 A
